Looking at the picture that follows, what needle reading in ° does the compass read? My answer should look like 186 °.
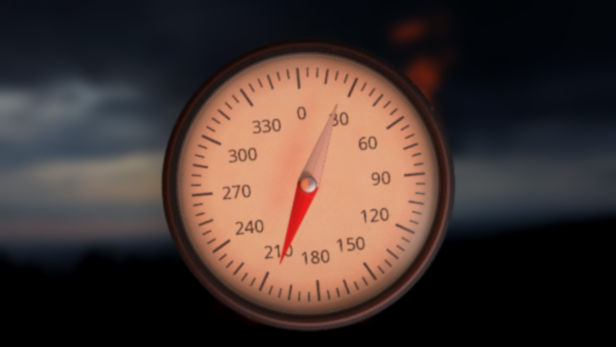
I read 205 °
